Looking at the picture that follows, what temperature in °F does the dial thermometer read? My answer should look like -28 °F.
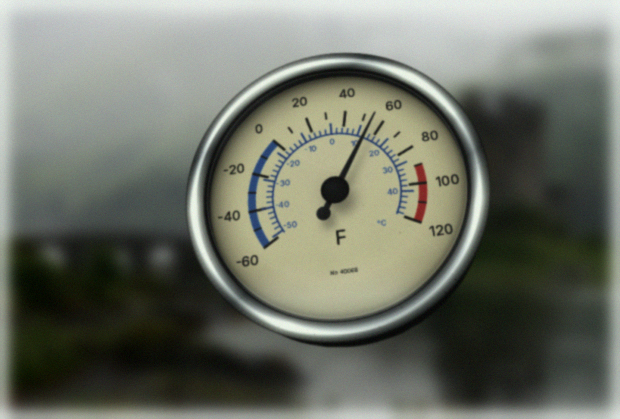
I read 55 °F
